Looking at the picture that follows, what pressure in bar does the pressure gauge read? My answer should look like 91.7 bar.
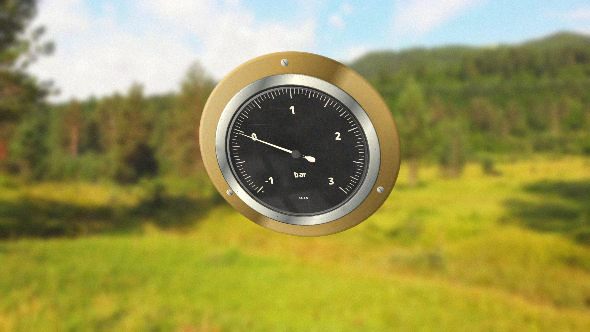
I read 0 bar
